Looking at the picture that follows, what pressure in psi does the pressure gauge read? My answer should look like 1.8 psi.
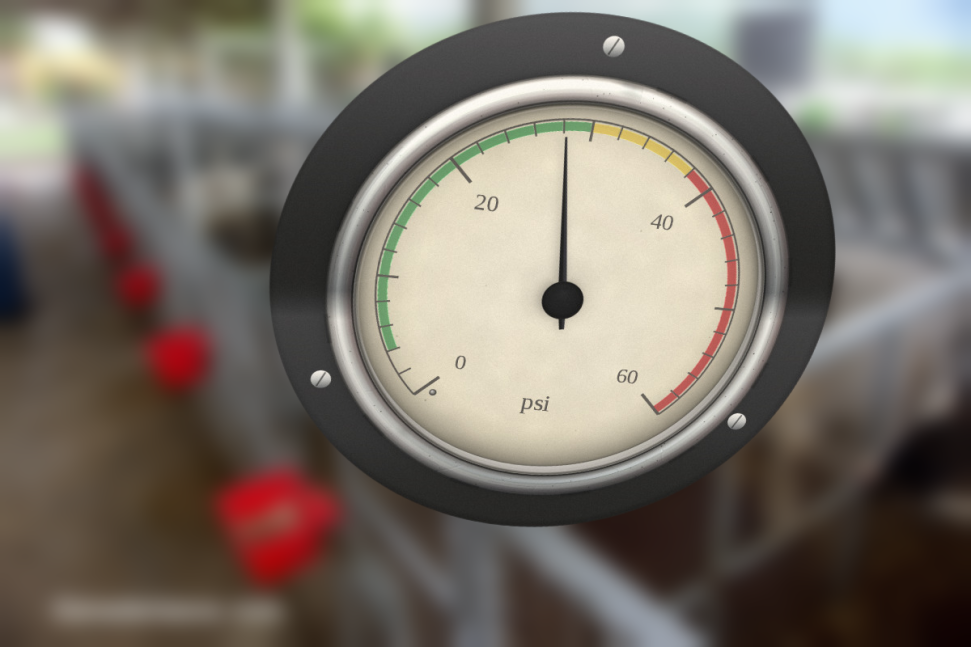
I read 28 psi
